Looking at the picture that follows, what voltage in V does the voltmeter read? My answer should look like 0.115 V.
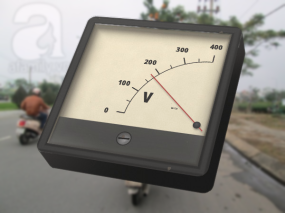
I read 175 V
